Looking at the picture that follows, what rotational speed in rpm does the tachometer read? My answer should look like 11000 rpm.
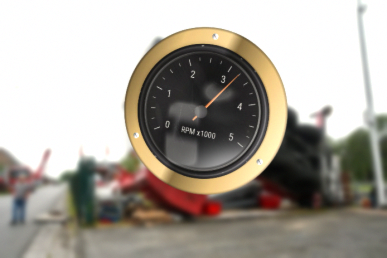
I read 3250 rpm
